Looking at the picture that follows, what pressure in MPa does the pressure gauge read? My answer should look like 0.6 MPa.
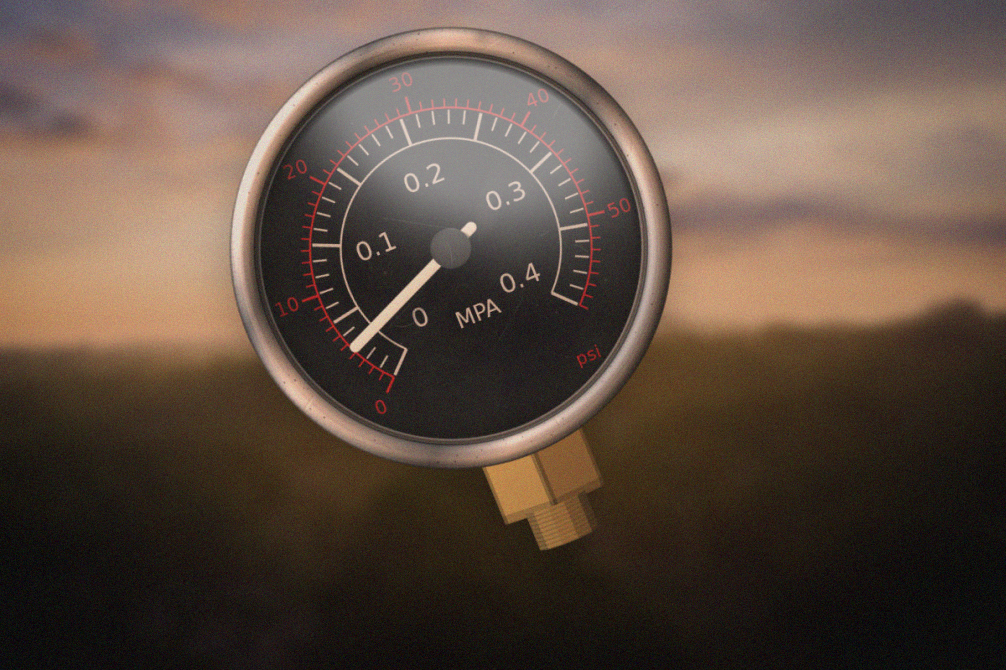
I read 0.03 MPa
